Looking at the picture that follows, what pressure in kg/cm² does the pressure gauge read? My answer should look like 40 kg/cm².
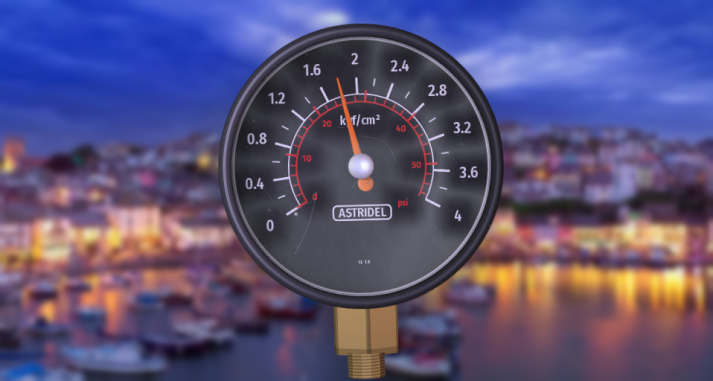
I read 1.8 kg/cm²
